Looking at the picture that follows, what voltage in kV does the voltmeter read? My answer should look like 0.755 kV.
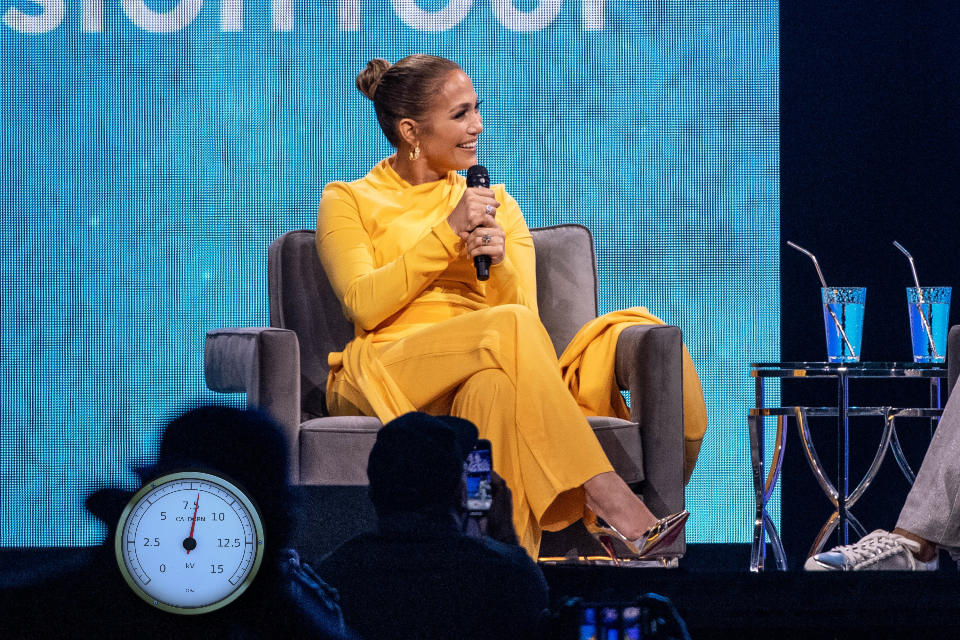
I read 8 kV
